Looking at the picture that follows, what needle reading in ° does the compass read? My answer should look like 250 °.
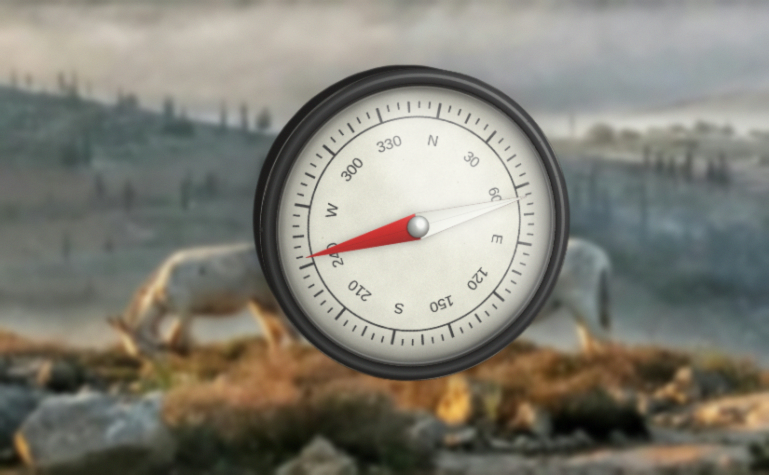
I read 245 °
